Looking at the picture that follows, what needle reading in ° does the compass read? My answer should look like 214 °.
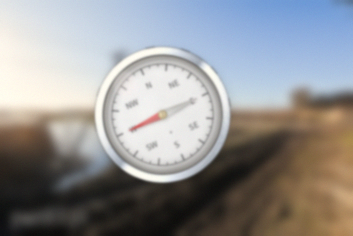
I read 270 °
